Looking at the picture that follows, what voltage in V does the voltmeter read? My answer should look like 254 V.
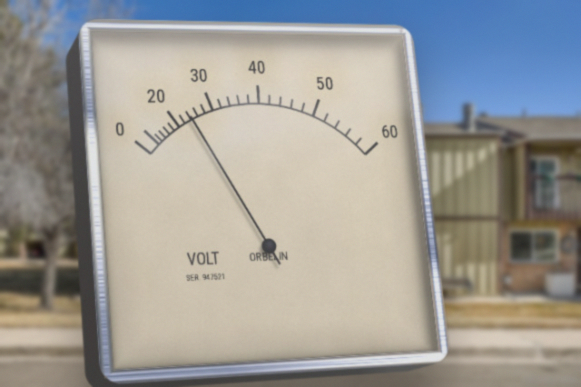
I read 24 V
